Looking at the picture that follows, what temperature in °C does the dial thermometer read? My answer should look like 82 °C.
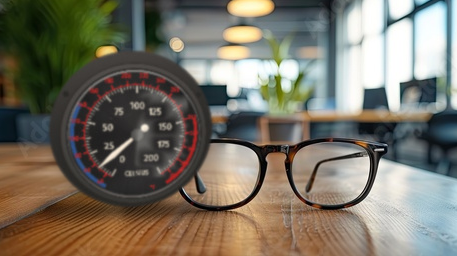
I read 12.5 °C
